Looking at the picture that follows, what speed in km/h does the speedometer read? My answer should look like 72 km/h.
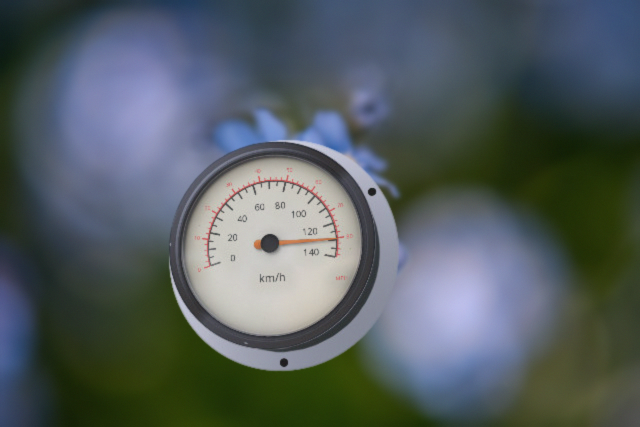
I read 130 km/h
